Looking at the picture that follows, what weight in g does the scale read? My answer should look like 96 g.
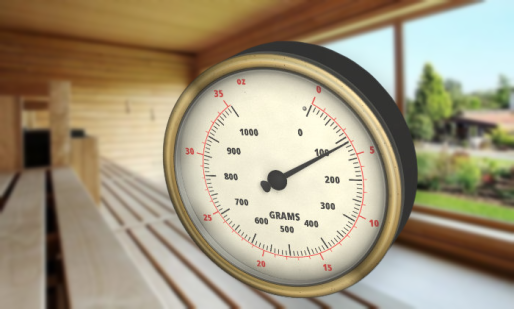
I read 110 g
